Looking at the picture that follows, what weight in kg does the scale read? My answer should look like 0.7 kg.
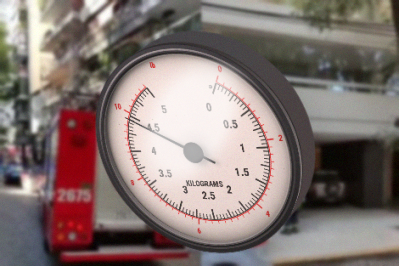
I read 4.5 kg
